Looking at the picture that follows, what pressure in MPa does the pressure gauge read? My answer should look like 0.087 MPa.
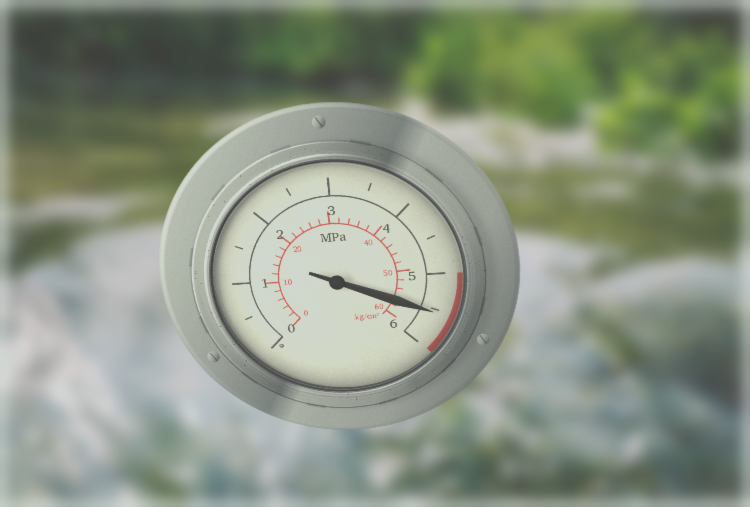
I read 5.5 MPa
